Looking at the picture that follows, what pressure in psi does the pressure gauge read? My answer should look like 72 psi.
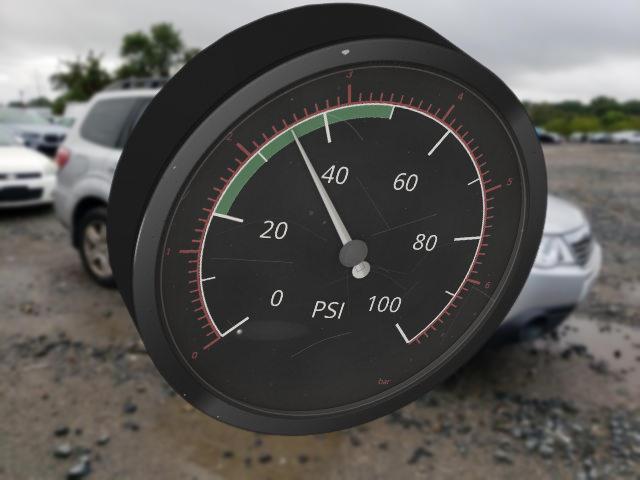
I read 35 psi
